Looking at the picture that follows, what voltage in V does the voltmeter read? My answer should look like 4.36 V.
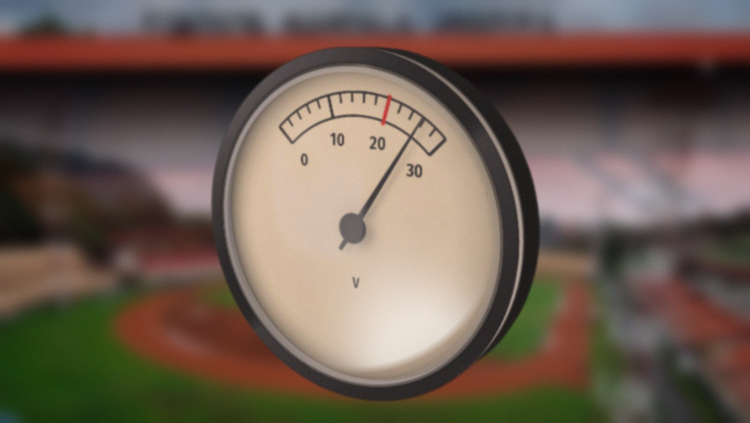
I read 26 V
